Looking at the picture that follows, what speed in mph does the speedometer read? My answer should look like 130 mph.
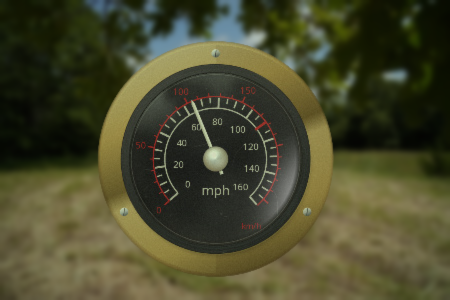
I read 65 mph
